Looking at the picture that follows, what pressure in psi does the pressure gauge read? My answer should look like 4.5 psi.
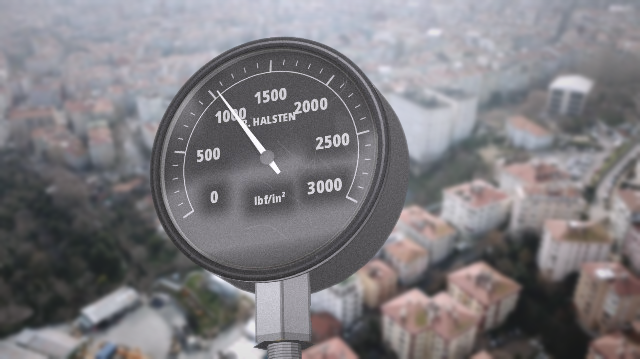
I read 1050 psi
